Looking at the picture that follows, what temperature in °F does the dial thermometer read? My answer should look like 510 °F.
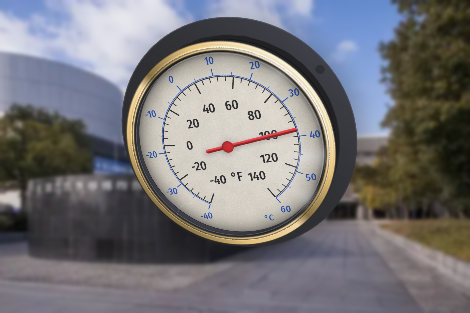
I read 100 °F
